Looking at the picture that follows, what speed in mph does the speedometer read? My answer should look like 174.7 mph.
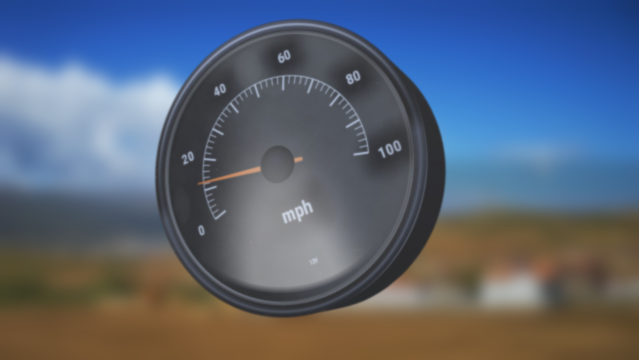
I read 12 mph
